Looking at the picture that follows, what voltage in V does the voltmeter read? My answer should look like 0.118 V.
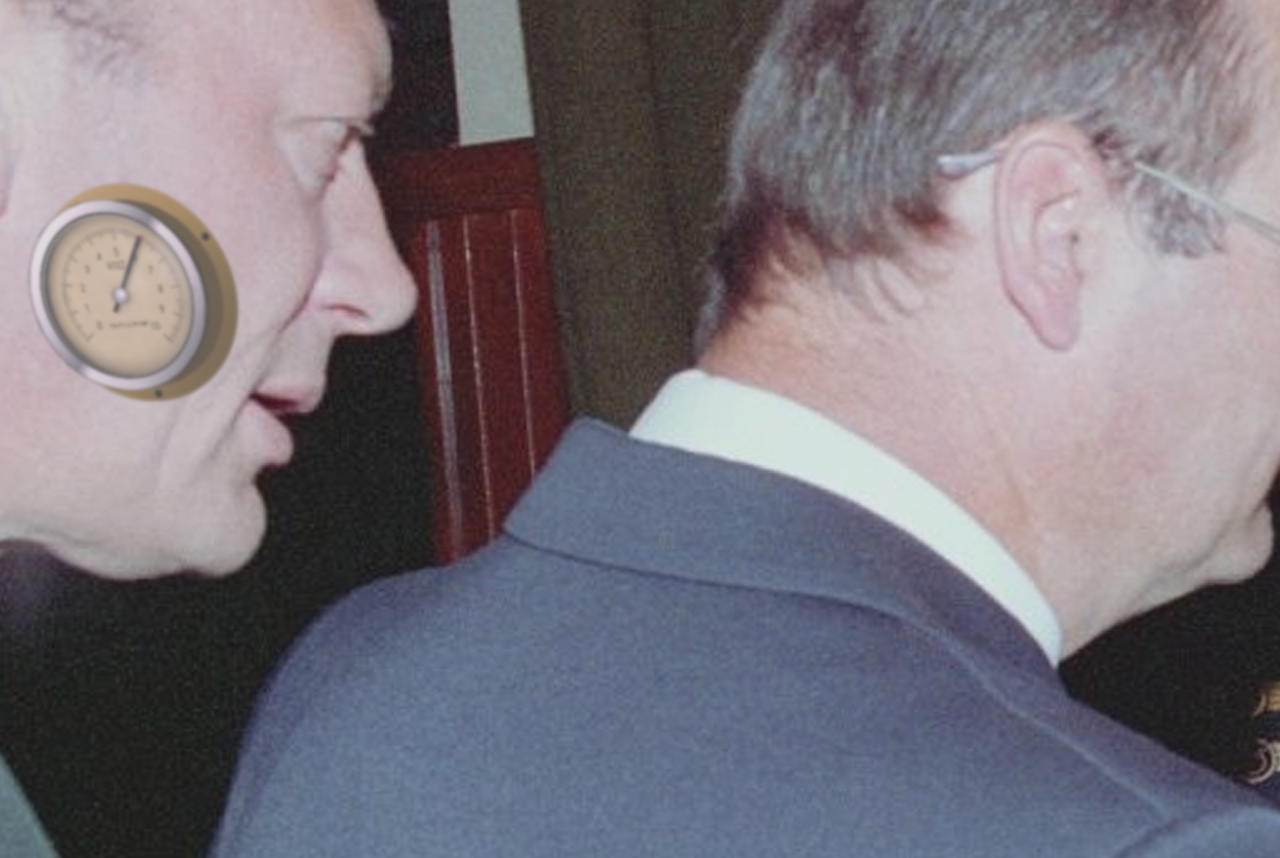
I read 6 V
